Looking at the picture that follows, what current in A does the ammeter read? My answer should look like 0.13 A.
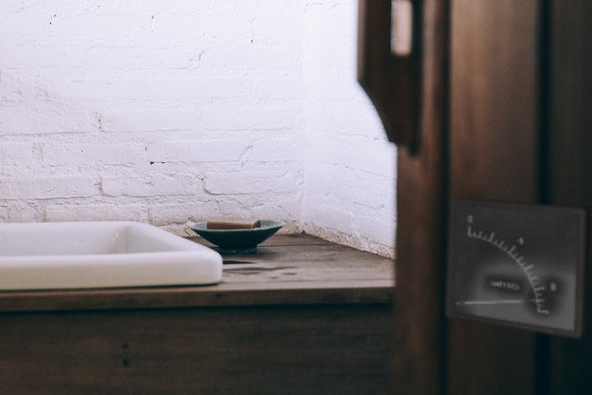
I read 9 A
